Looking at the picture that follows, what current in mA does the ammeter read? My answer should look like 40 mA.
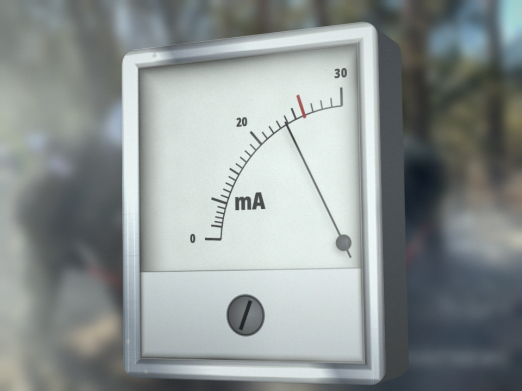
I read 24 mA
